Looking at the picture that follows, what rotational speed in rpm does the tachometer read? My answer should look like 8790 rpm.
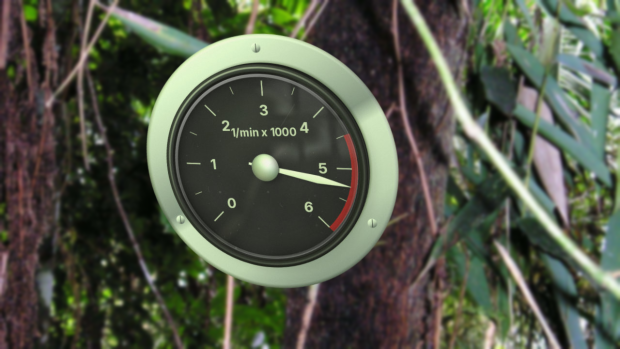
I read 5250 rpm
